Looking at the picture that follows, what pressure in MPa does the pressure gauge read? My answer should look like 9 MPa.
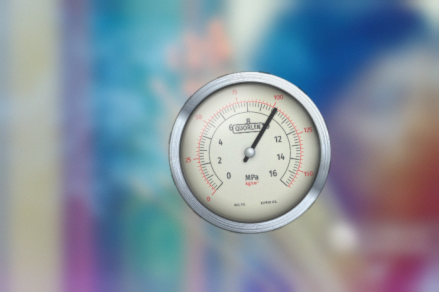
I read 10 MPa
